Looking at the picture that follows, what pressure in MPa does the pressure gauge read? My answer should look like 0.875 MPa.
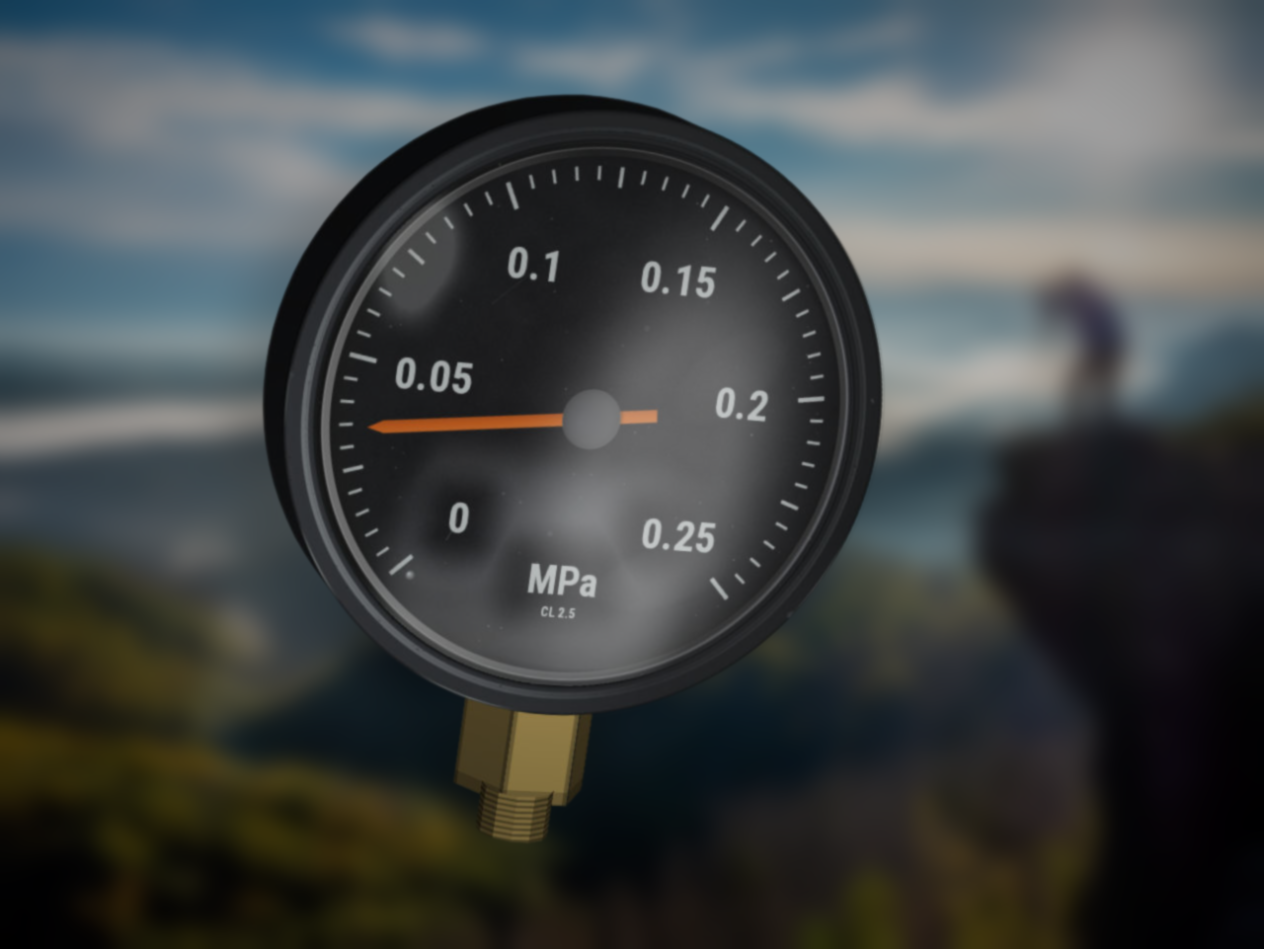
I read 0.035 MPa
